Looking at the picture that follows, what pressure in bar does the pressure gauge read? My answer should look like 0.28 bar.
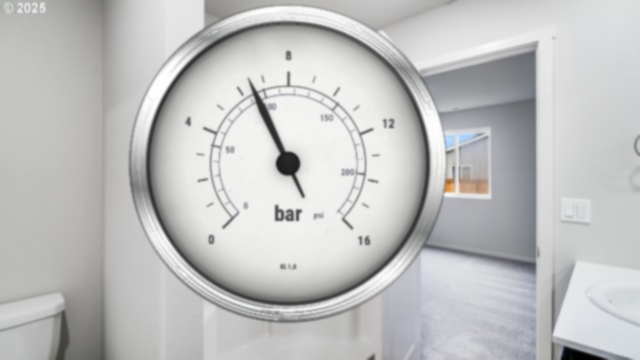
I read 6.5 bar
